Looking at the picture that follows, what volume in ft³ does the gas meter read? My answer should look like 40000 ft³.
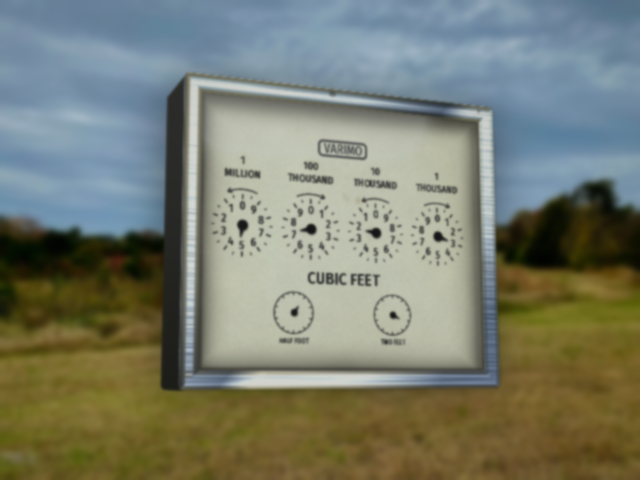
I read 472300 ft³
